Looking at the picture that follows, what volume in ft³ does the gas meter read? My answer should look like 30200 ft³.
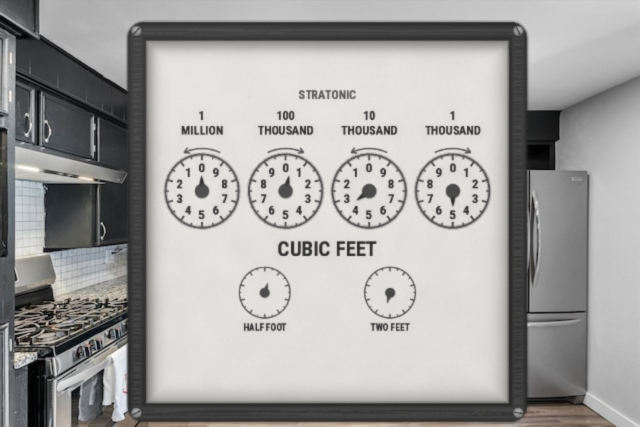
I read 3500 ft³
